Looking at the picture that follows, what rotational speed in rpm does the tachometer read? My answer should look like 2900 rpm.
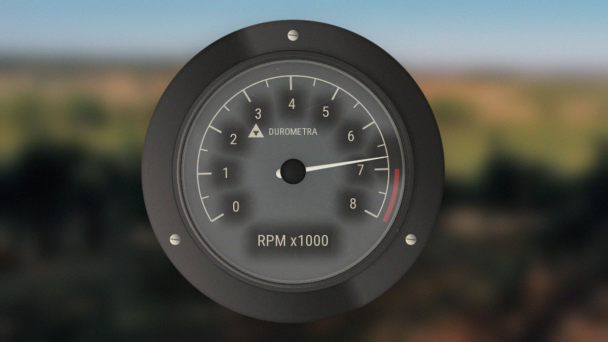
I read 6750 rpm
